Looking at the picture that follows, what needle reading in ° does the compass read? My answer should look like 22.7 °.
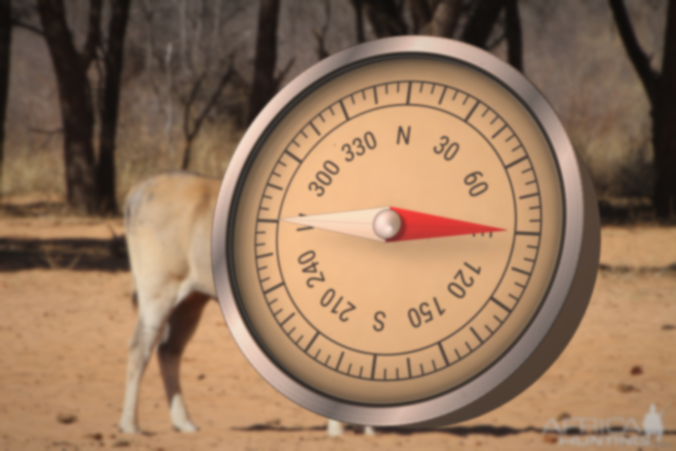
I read 90 °
